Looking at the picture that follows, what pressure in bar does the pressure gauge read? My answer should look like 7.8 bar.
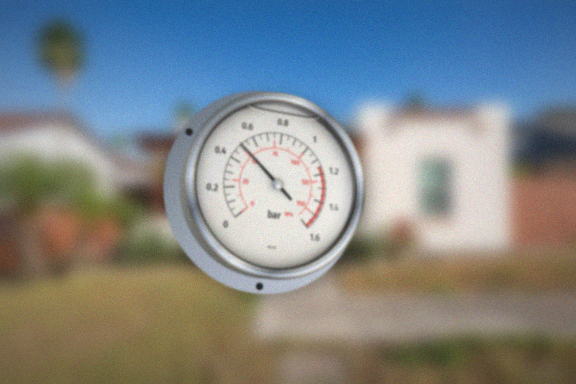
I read 0.5 bar
